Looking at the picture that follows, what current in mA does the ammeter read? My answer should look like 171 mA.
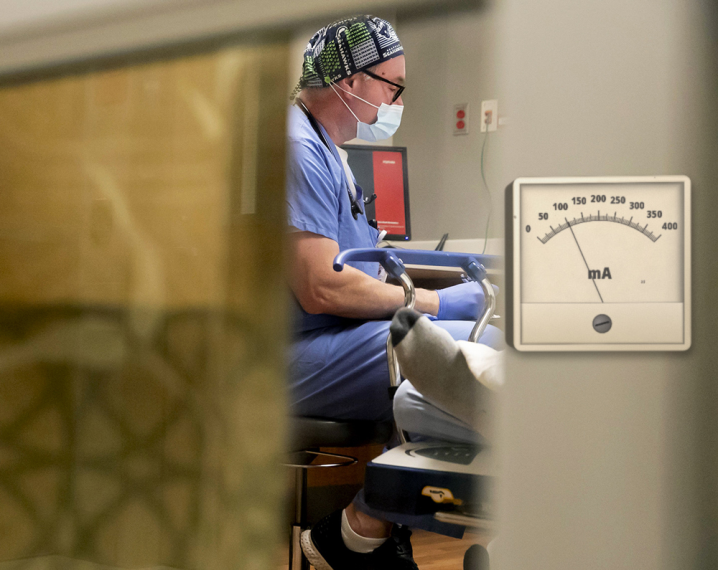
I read 100 mA
